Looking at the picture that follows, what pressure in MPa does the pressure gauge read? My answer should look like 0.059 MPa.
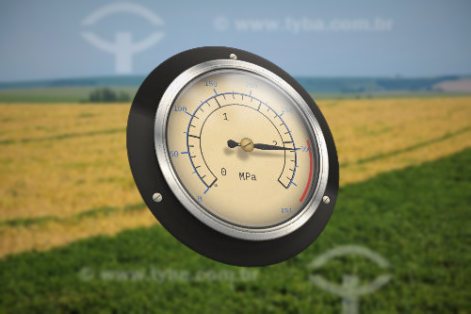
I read 2.1 MPa
